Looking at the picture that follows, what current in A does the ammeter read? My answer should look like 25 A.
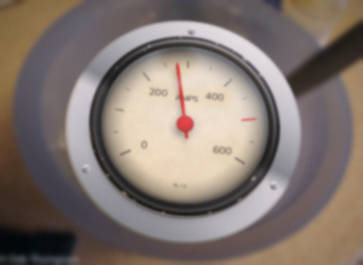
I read 275 A
